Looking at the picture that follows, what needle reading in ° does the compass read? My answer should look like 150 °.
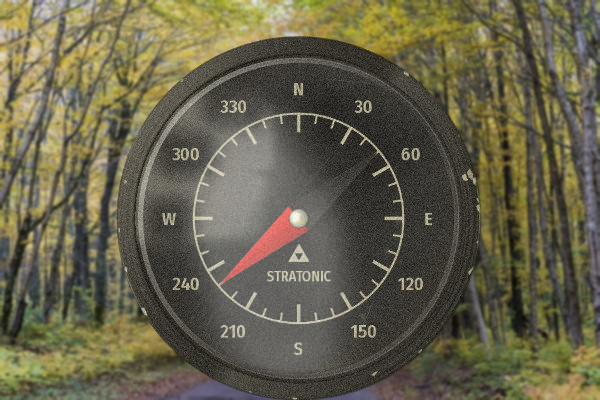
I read 230 °
